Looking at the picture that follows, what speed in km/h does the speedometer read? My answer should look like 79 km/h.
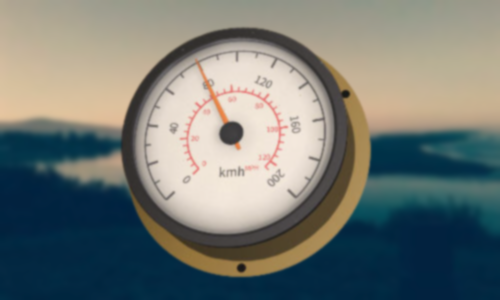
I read 80 km/h
